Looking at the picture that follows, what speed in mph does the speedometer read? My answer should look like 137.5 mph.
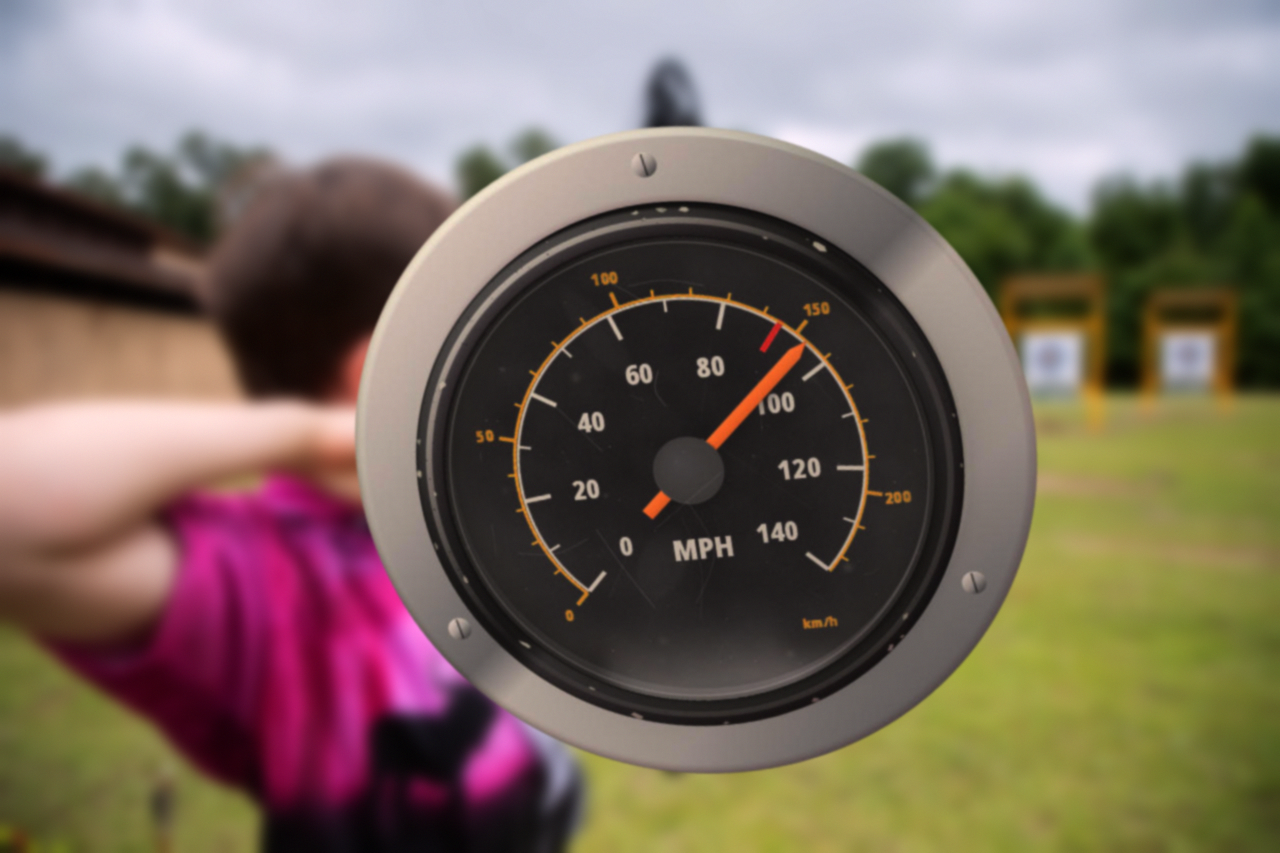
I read 95 mph
